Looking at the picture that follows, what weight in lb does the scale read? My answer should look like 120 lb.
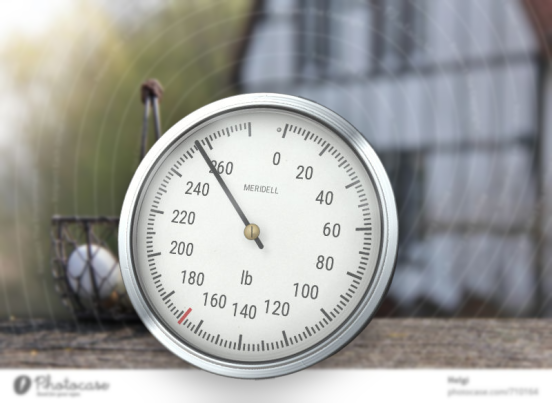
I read 256 lb
